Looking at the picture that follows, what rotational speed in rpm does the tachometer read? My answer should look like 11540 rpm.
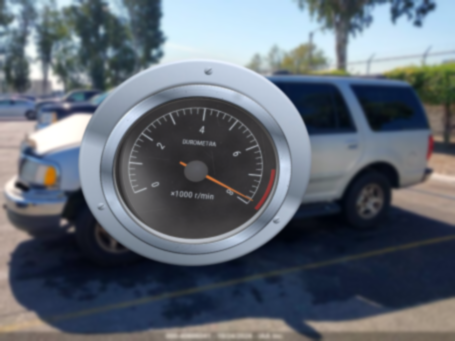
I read 7800 rpm
